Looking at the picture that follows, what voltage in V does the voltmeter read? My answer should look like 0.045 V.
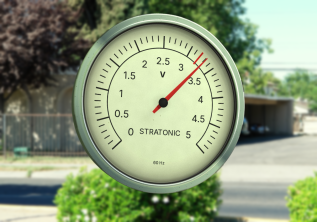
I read 3.3 V
